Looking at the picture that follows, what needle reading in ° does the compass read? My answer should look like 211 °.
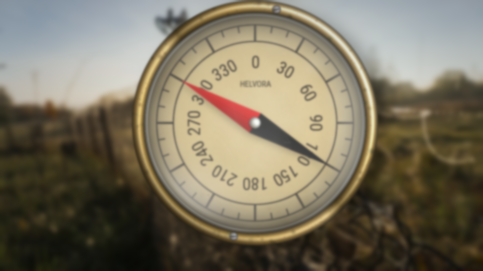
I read 300 °
